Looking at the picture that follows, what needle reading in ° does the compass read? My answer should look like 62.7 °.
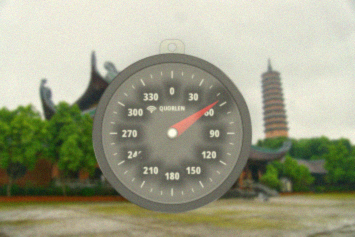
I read 55 °
